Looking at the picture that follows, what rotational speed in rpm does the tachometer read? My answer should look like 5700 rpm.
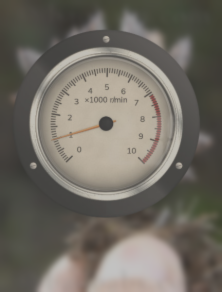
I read 1000 rpm
